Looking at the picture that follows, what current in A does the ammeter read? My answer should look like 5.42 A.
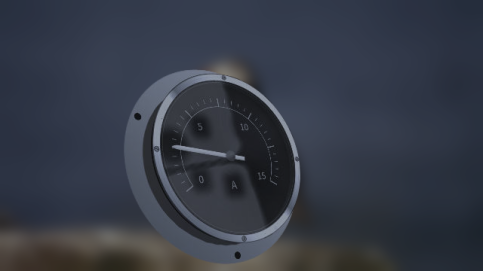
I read 2.5 A
